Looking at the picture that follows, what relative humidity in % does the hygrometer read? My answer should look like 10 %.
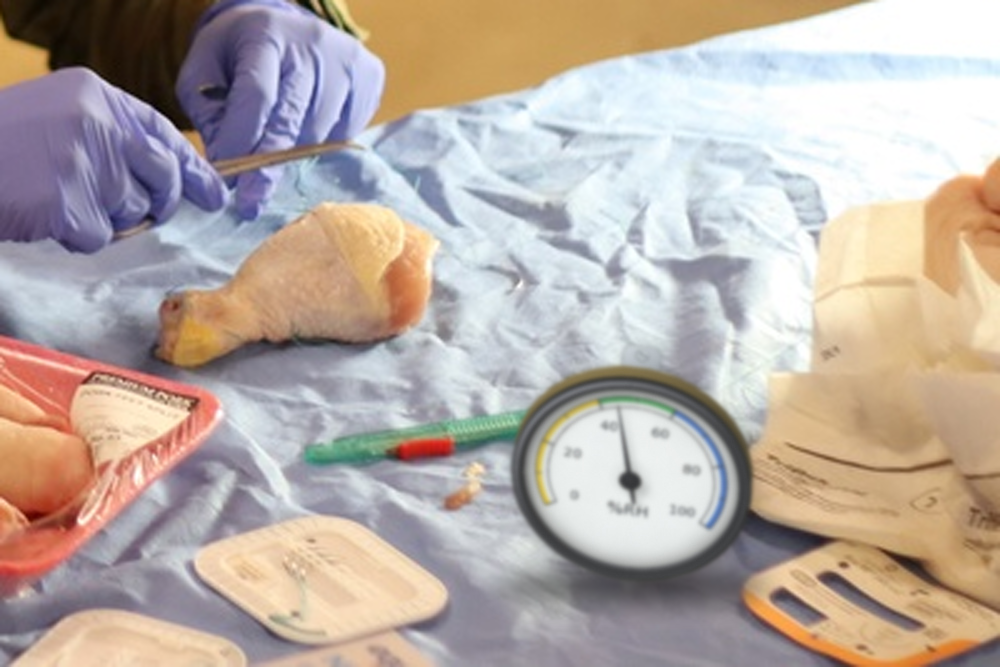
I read 45 %
